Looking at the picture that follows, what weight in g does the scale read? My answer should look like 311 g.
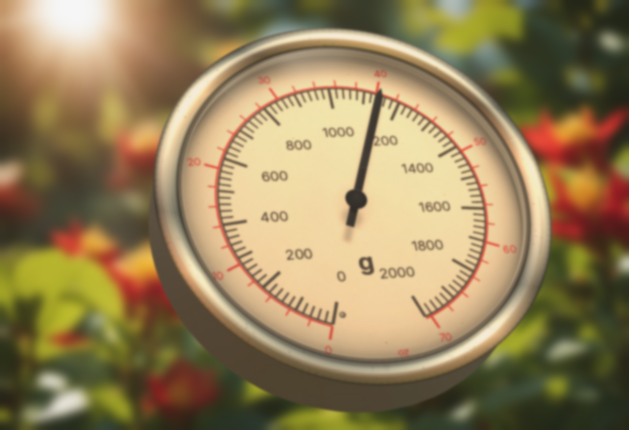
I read 1140 g
